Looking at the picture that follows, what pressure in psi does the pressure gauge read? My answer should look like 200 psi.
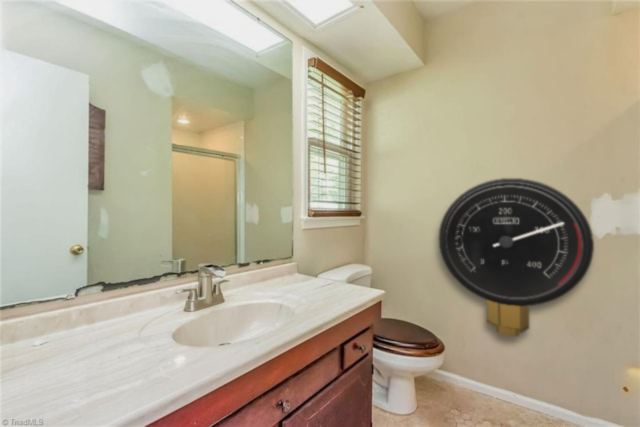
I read 300 psi
